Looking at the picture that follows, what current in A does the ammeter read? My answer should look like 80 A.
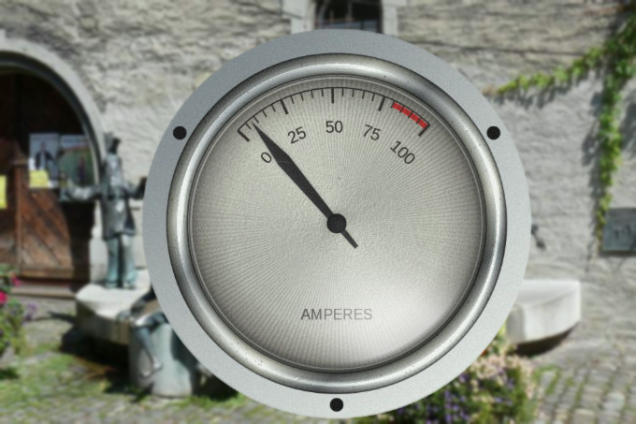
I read 7.5 A
